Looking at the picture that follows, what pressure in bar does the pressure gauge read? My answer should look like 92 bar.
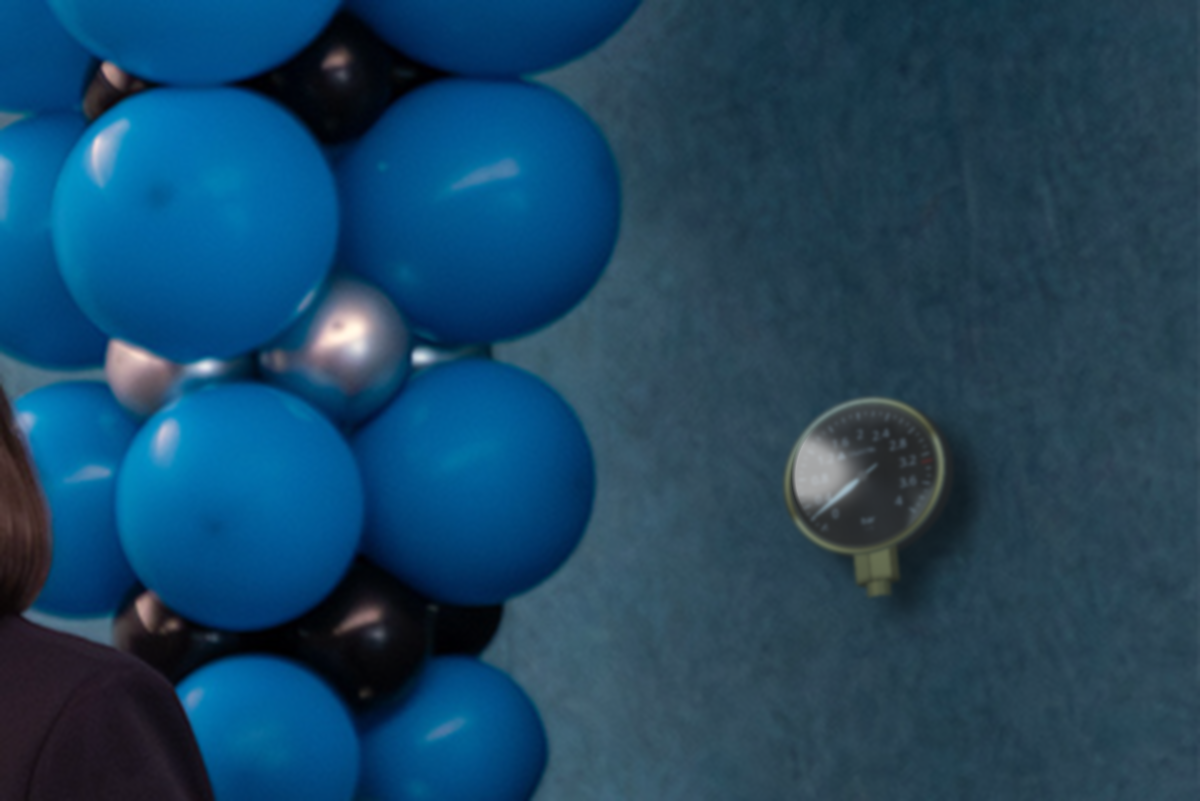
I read 0.2 bar
